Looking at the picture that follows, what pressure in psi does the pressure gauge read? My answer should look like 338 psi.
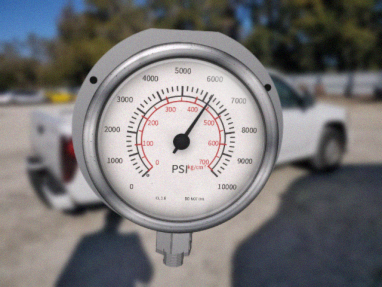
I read 6200 psi
